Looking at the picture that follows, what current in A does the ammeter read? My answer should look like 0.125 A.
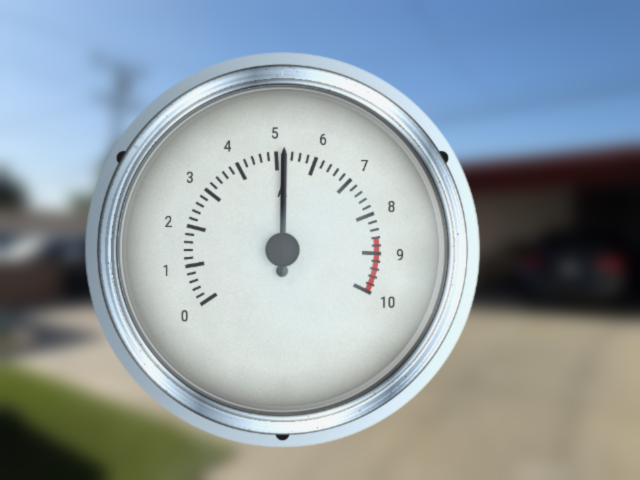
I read 5.2 A
